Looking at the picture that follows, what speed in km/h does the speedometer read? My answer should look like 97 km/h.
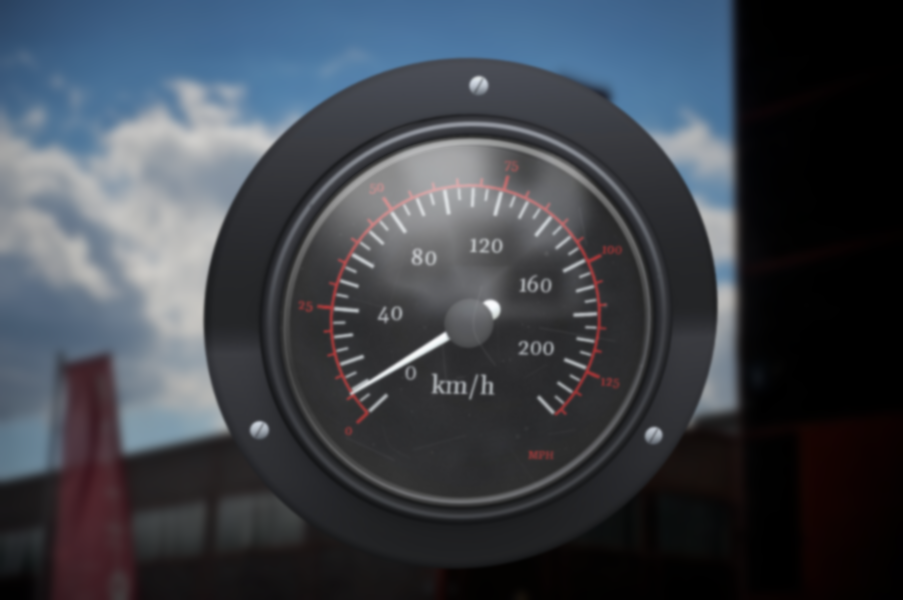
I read 10 km/h
